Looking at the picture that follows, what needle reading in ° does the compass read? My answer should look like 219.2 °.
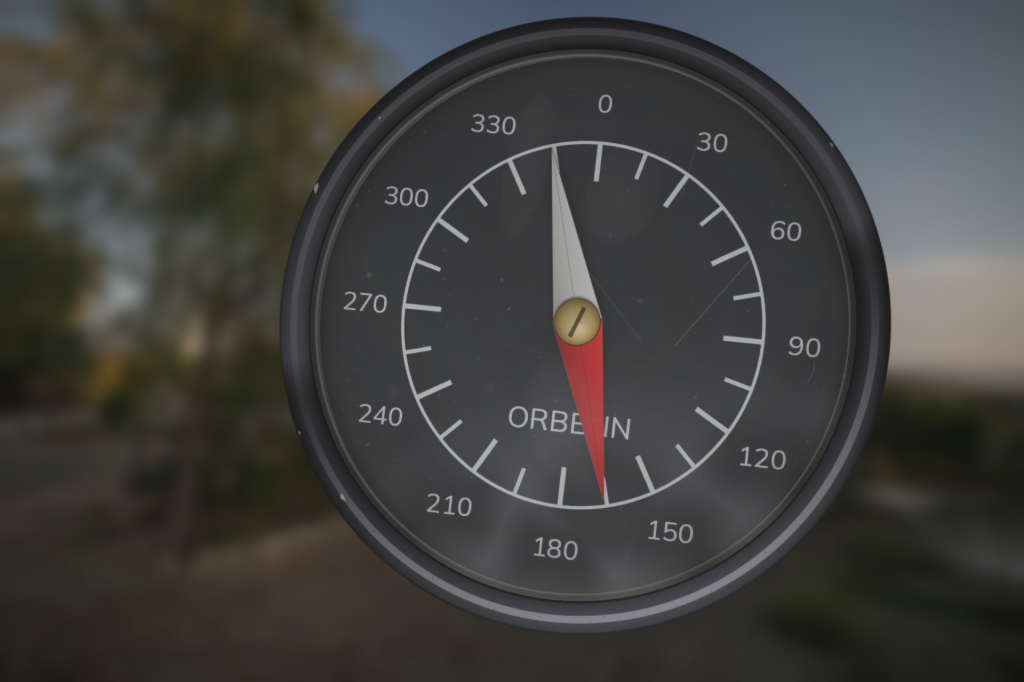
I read 165 °
